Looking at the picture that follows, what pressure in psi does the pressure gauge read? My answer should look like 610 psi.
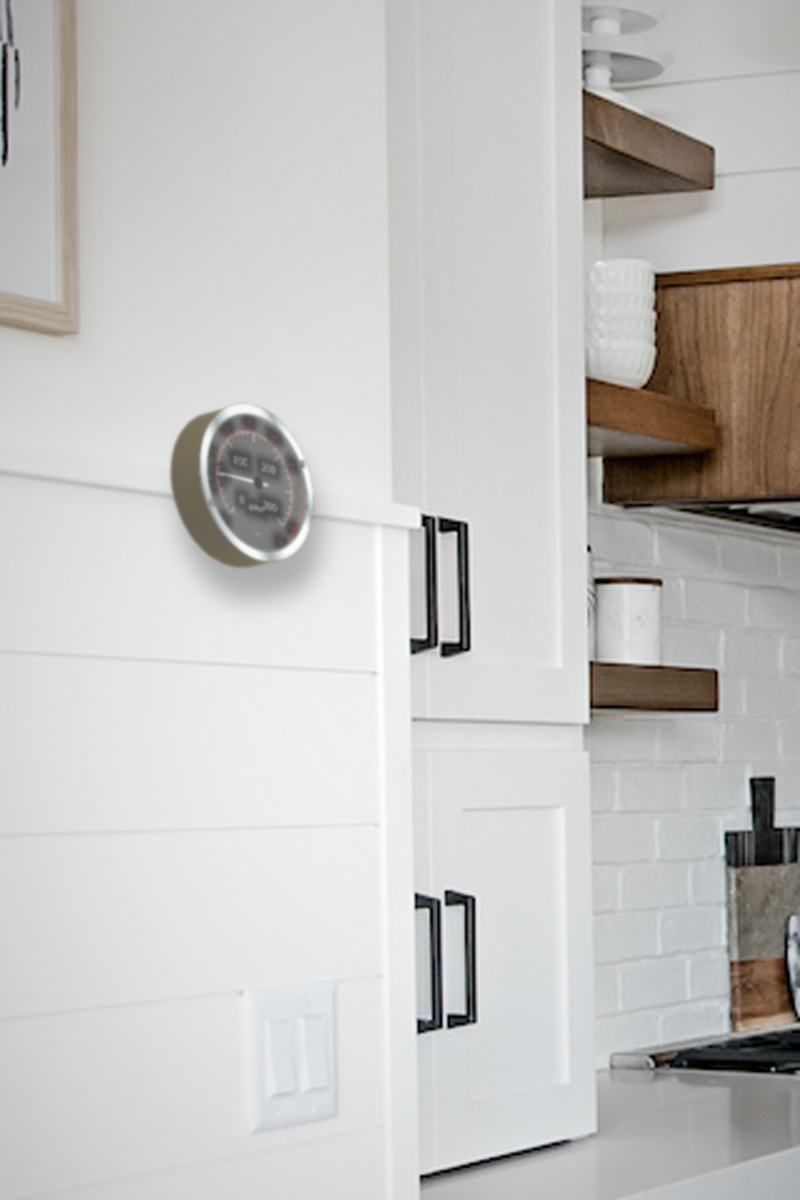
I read 50 psi
